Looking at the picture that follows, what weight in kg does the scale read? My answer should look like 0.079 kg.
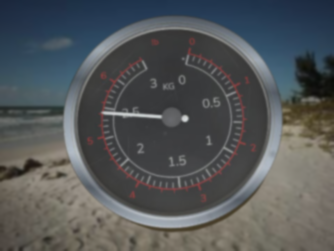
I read 2.45 kg
